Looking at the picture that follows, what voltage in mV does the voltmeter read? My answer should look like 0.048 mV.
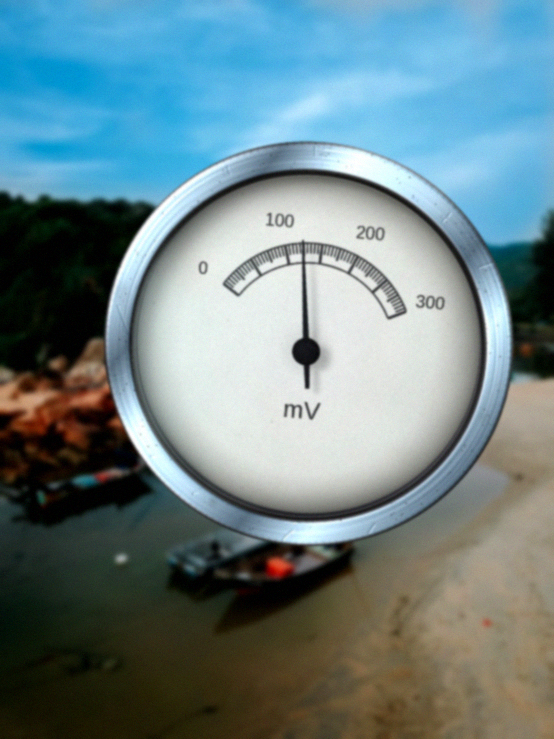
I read 125 mV
